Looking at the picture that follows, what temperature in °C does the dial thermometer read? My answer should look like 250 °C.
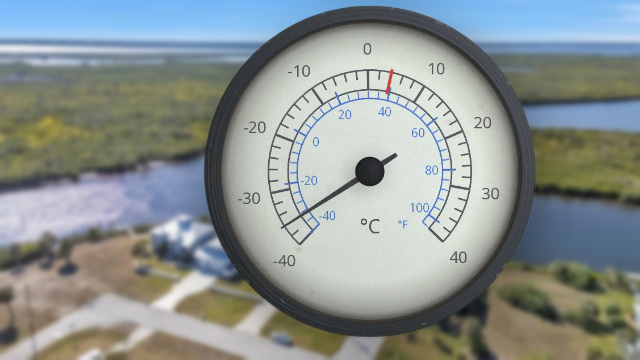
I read -36 °C
